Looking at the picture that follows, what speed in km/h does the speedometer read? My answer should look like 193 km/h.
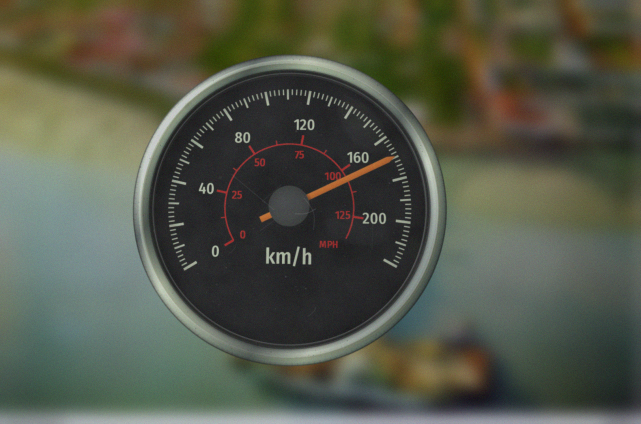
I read 170 km/h
